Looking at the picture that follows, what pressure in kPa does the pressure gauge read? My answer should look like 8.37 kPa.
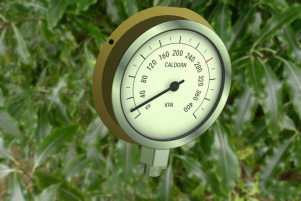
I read 20 kPa
